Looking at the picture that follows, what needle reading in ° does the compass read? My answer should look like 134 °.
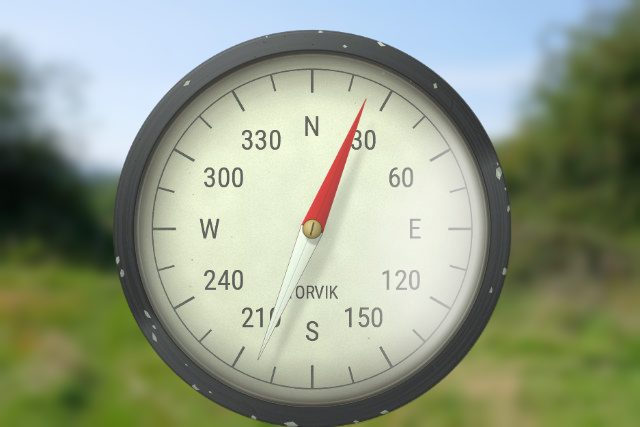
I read 22.5 °
